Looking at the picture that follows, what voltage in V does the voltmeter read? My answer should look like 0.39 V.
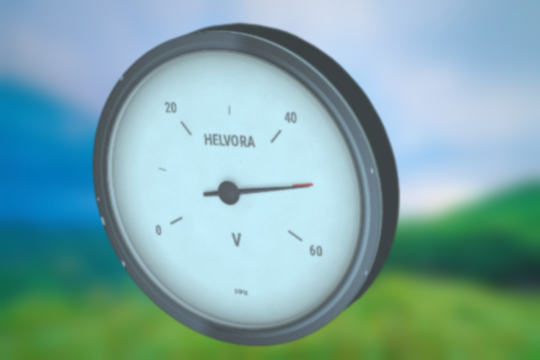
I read 50 V
